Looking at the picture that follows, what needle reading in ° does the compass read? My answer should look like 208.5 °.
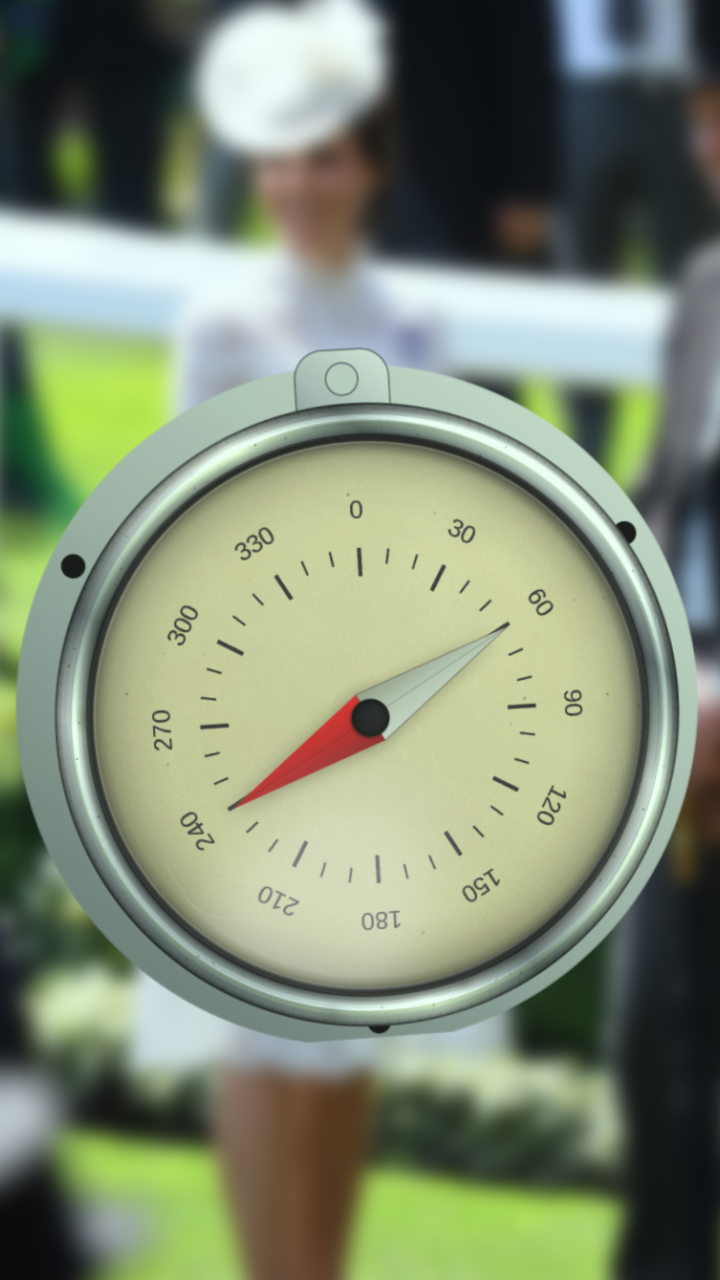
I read 240 °
